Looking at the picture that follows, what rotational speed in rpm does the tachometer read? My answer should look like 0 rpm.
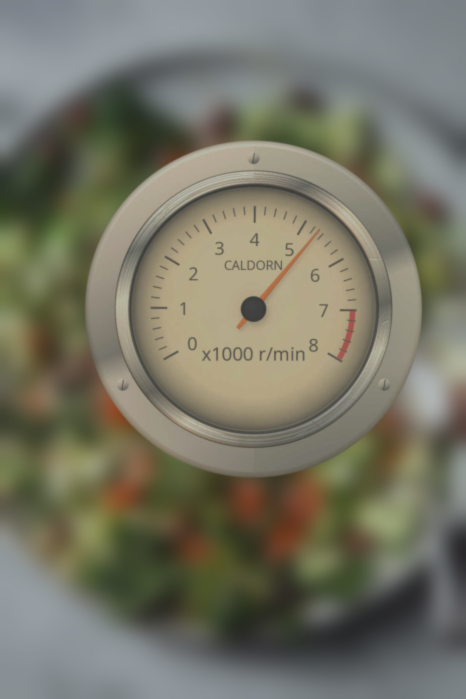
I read 5300 rpm
